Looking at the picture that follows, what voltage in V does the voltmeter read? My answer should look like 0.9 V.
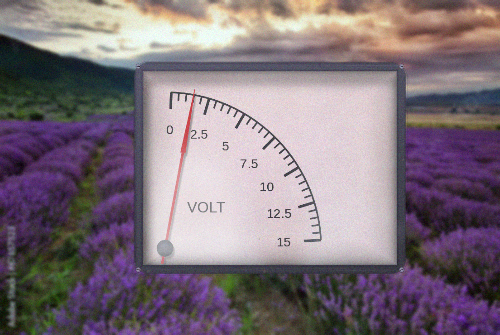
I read 1.5 V
